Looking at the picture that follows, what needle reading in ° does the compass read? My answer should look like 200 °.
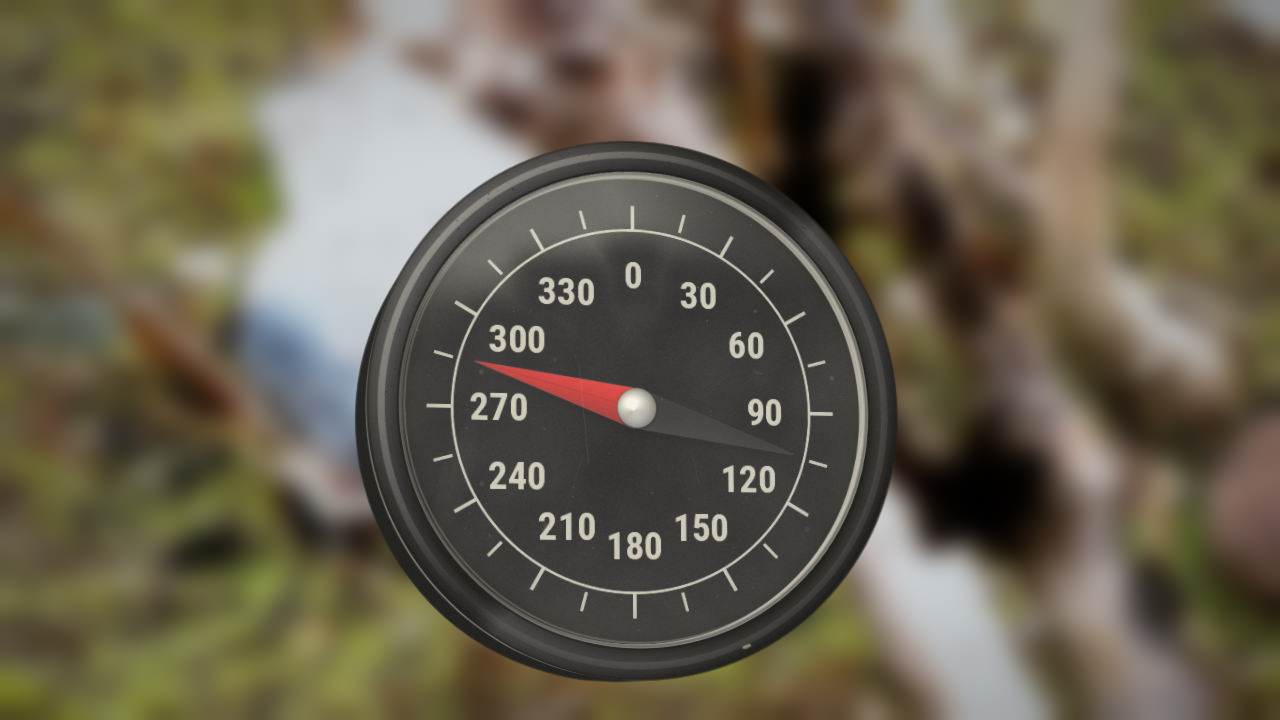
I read 285 °
